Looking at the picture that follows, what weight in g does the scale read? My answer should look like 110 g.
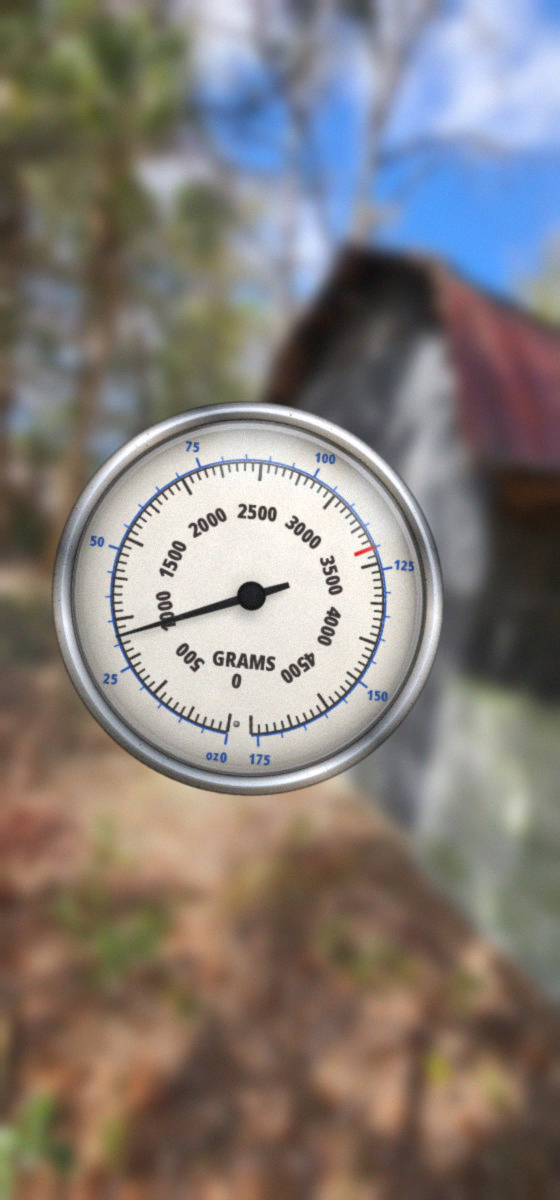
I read 900 g
